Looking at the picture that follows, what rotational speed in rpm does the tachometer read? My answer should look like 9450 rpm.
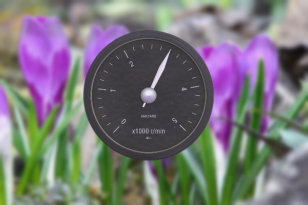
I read 3000 rpm
